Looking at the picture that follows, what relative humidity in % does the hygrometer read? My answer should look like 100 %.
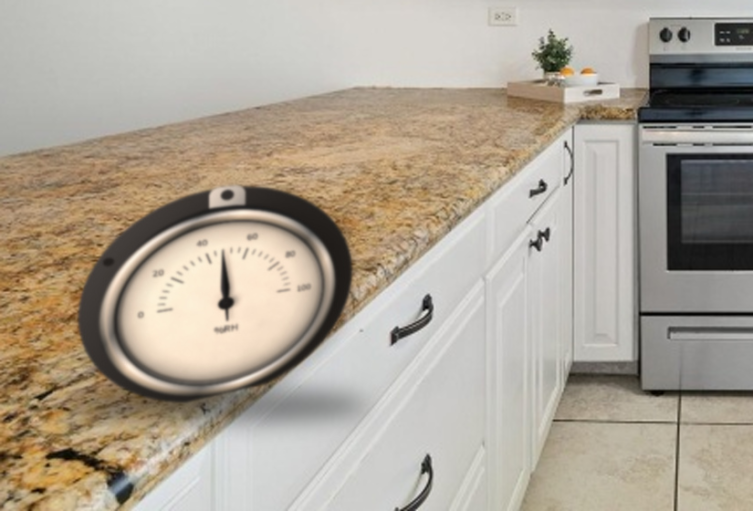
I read 48 %
